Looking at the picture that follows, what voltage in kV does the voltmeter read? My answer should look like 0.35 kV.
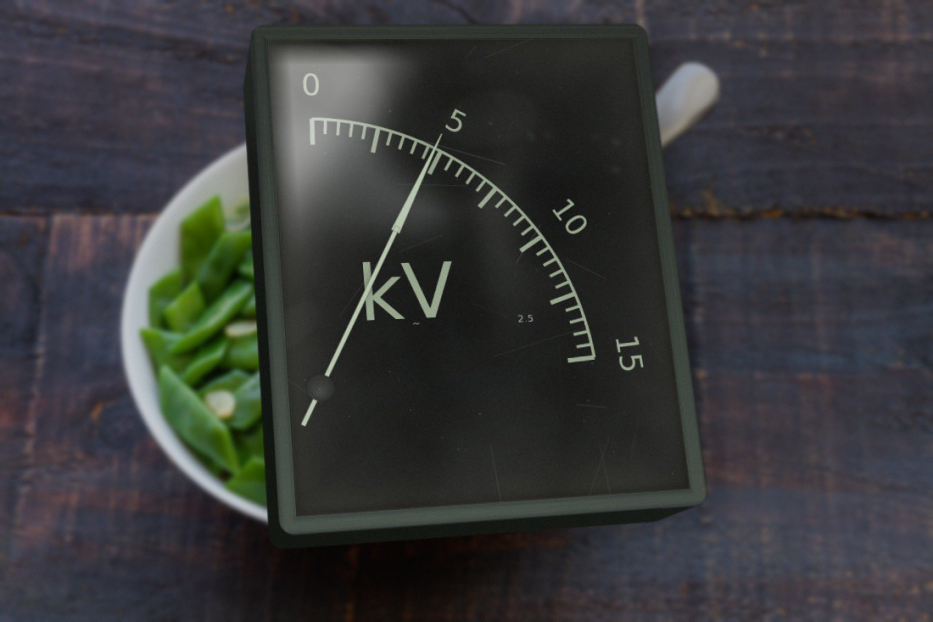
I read 4.75 kV
